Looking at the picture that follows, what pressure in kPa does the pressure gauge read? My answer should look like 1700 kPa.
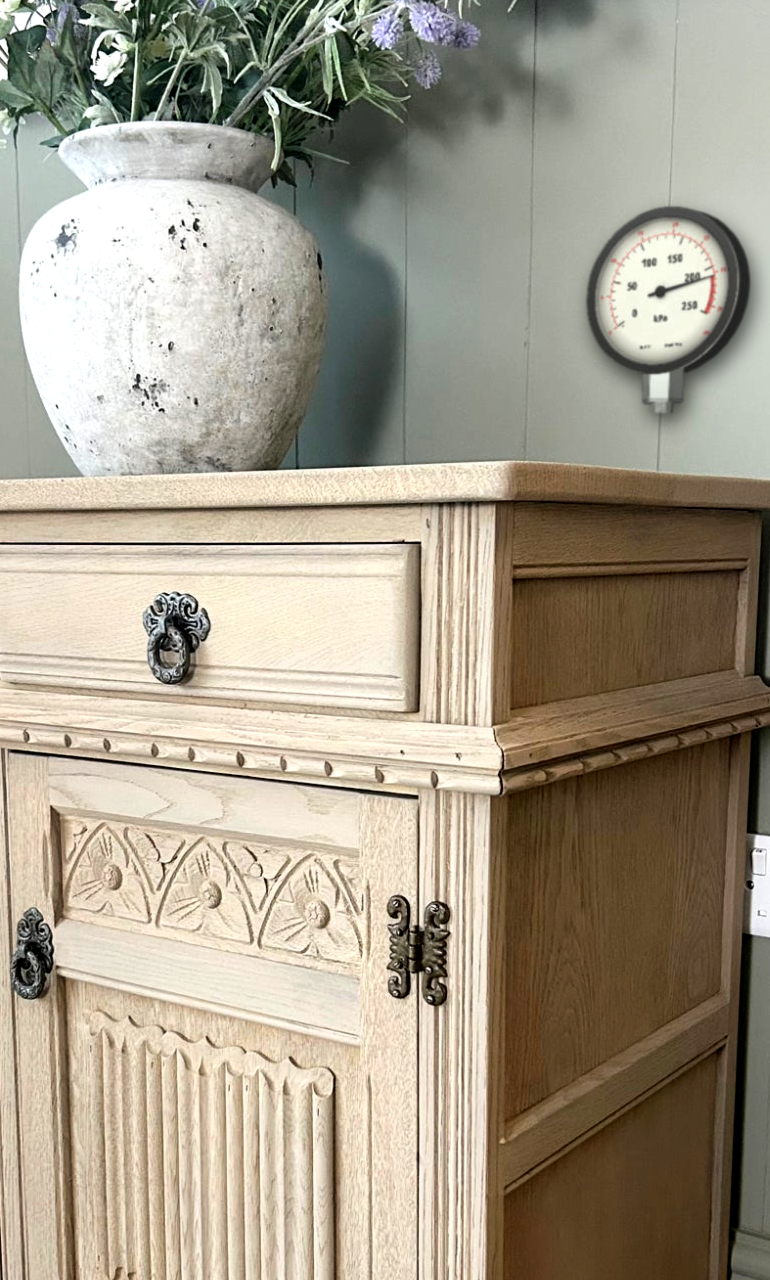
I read 210 kPa
